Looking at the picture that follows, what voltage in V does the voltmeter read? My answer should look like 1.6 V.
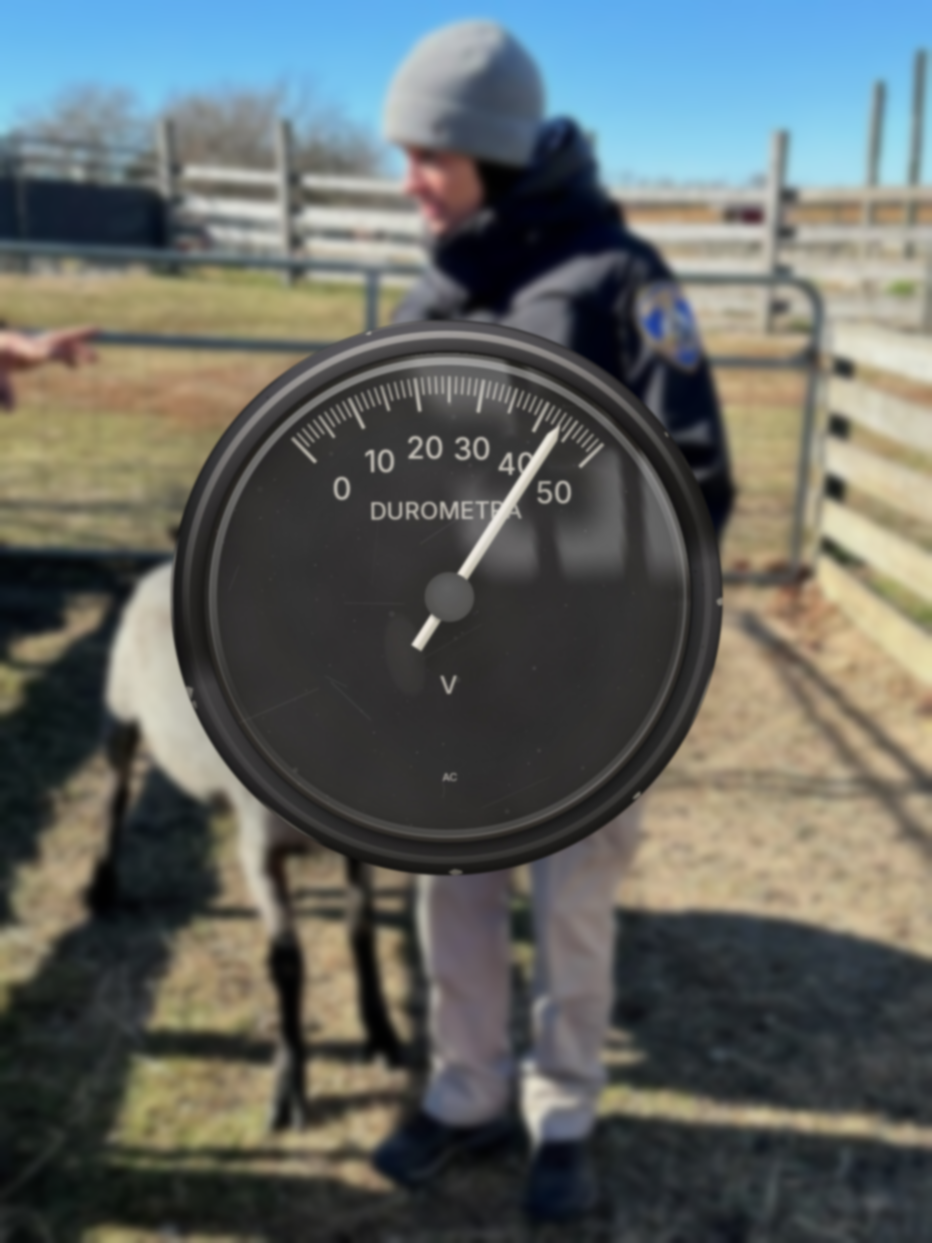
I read 43 V
